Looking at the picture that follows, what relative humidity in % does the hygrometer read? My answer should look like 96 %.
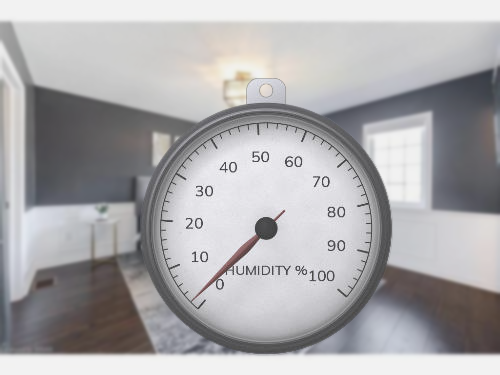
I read 2 %
